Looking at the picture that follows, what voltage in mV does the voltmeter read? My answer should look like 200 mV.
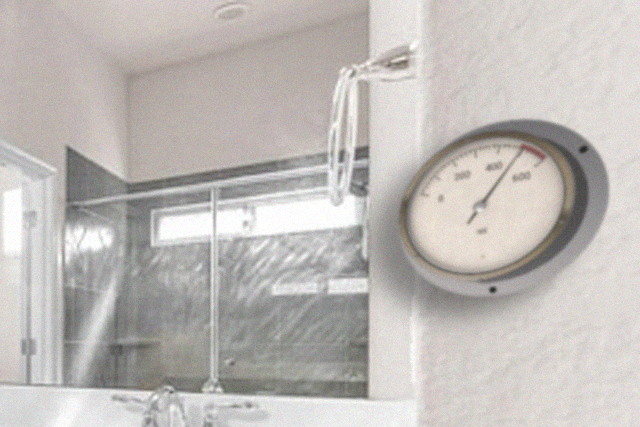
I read 500 mV
